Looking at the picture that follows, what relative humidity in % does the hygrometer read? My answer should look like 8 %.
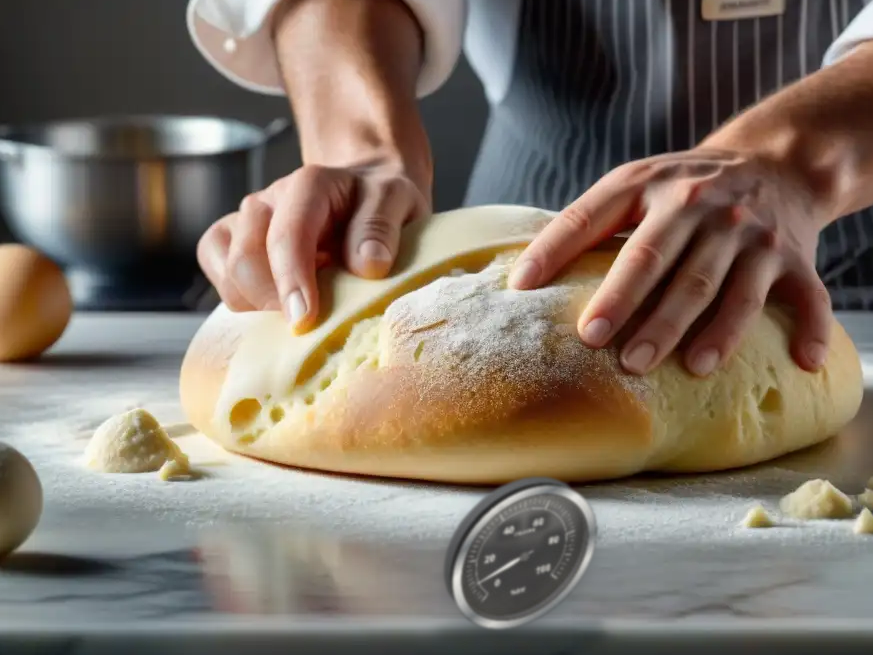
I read 10 %
